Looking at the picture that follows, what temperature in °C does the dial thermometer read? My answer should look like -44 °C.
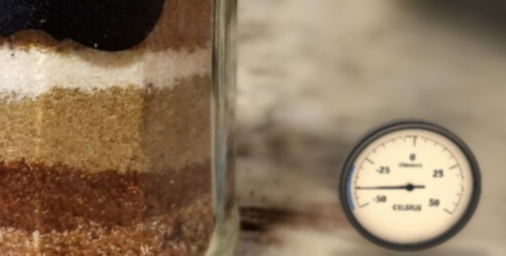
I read -40 °C
